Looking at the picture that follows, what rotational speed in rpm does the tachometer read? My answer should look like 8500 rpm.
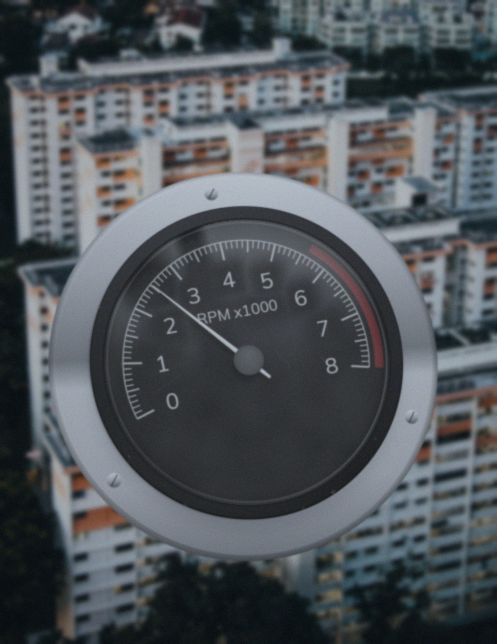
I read 2500 rpm
